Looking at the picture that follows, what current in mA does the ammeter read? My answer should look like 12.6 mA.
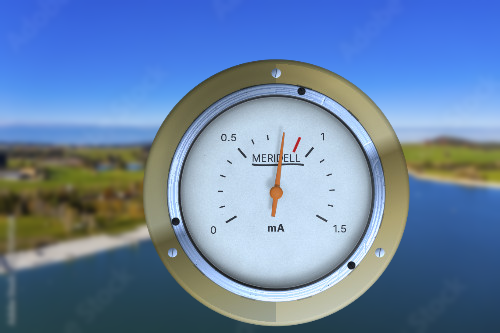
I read 0.8 mA
